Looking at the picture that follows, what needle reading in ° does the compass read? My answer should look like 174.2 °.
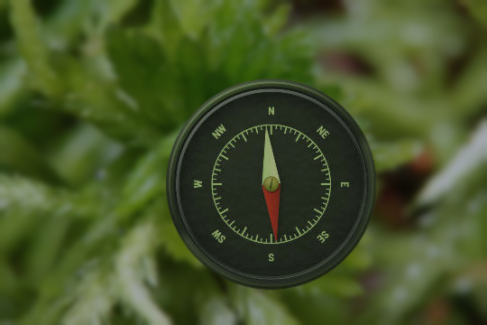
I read 175 °
